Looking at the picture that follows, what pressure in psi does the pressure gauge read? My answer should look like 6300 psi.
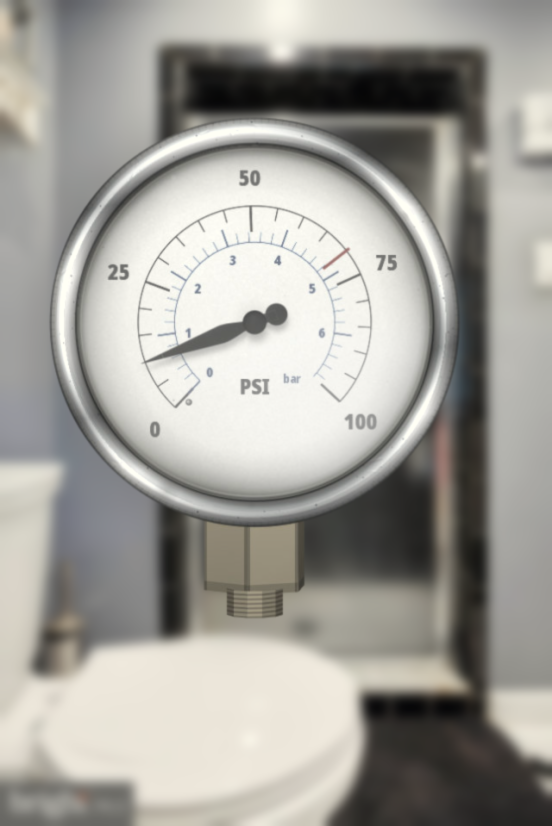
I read 10 psi
